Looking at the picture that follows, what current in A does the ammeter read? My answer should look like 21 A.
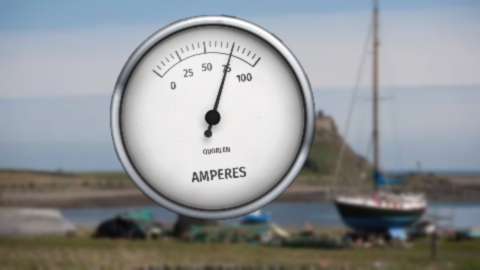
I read 75 A
